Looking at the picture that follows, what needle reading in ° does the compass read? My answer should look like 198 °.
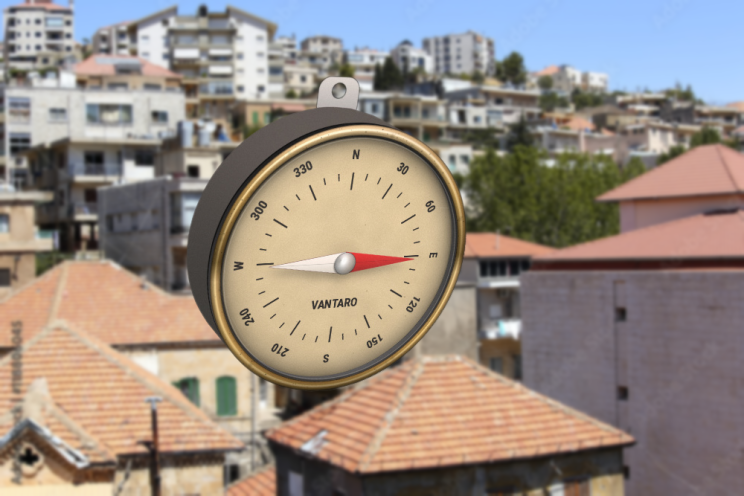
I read 90 °
